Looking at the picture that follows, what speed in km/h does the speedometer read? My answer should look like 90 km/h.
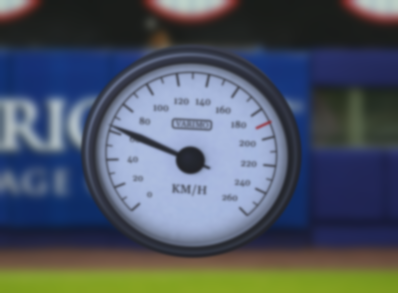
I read 65 km/h
